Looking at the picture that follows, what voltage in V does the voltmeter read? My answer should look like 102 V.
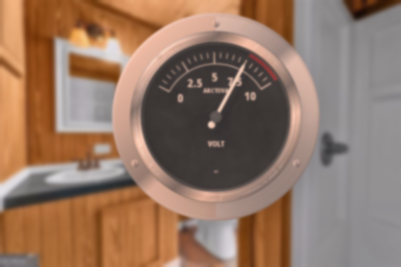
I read 7.5 V
